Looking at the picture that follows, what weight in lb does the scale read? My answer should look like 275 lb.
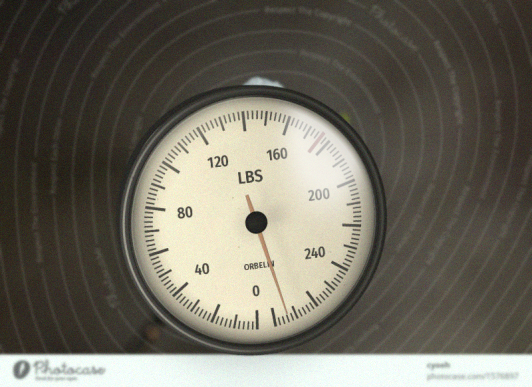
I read 274 lb
